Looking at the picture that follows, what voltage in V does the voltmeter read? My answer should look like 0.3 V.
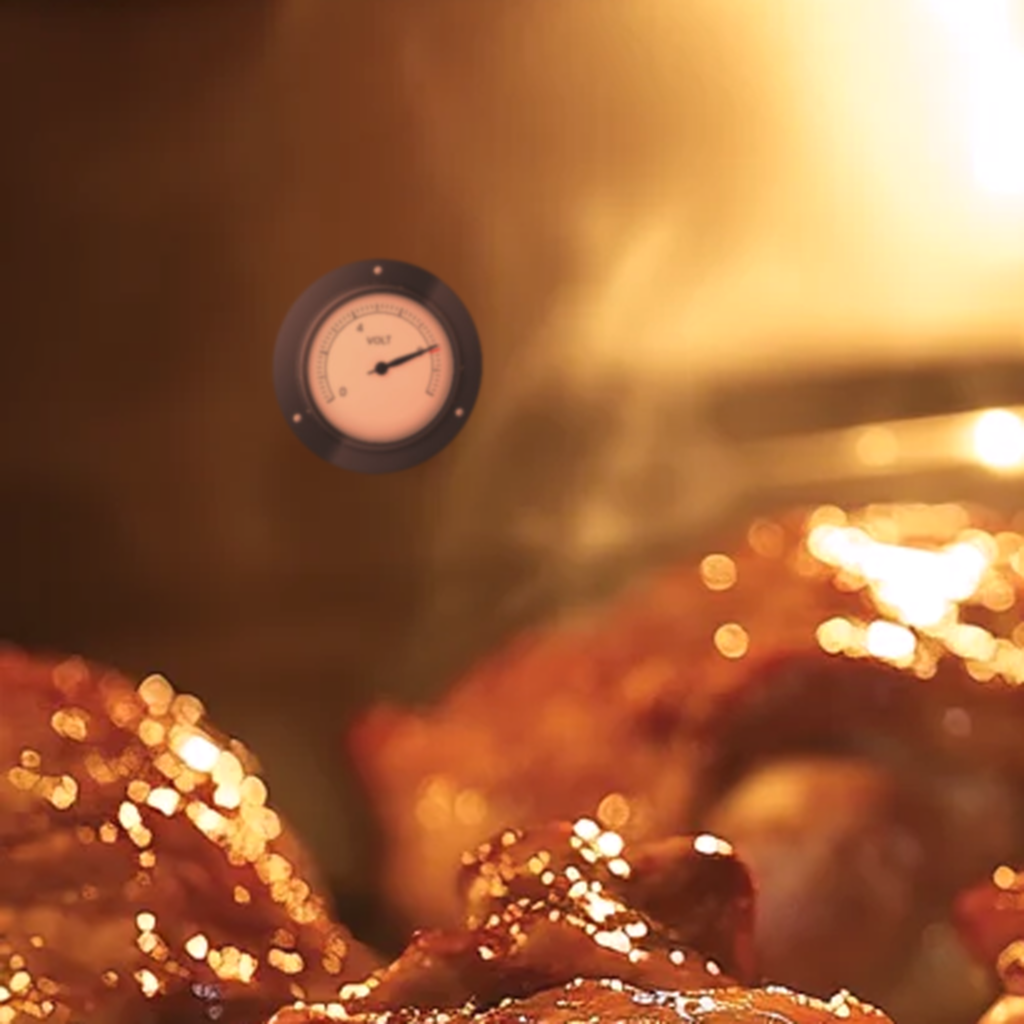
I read 8 V
